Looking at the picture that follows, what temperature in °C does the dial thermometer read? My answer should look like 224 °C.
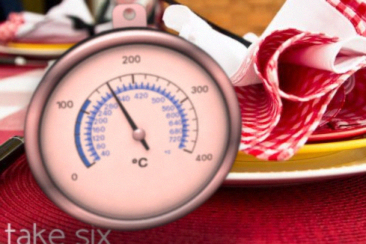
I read 160 °C
